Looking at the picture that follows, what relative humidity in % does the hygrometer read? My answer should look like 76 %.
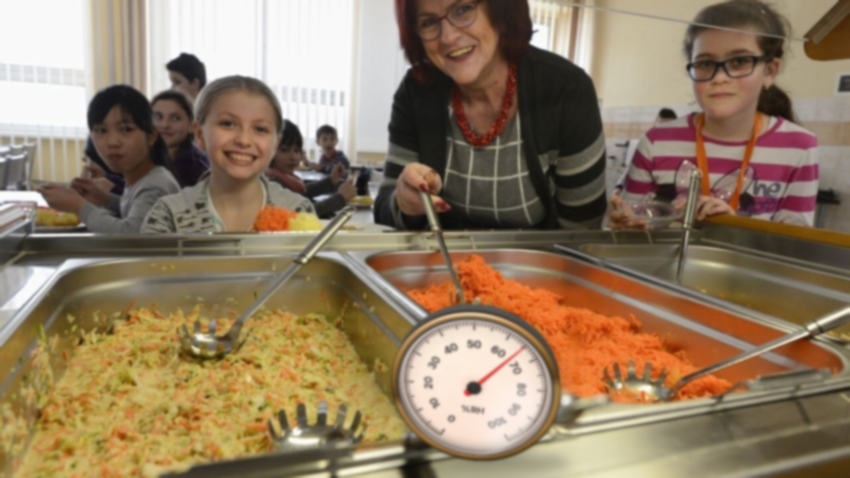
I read 65 %
